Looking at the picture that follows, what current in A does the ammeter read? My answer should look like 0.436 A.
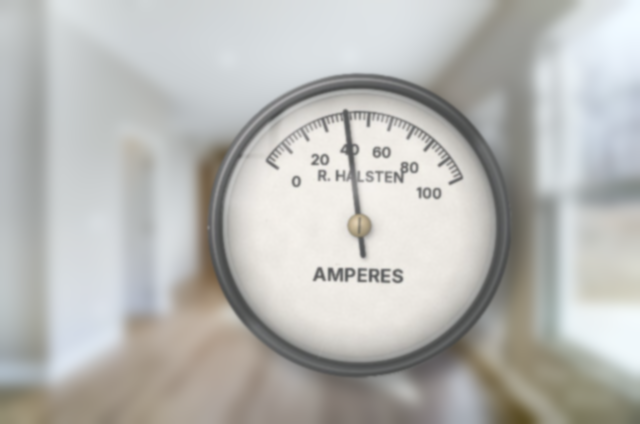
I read 40 A
